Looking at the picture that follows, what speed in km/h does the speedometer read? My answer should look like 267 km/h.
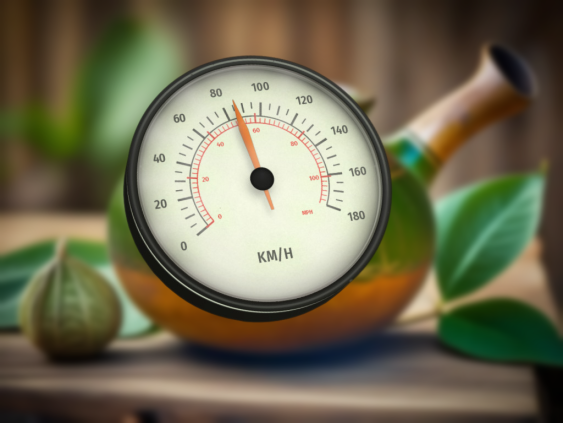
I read 85 km/h
